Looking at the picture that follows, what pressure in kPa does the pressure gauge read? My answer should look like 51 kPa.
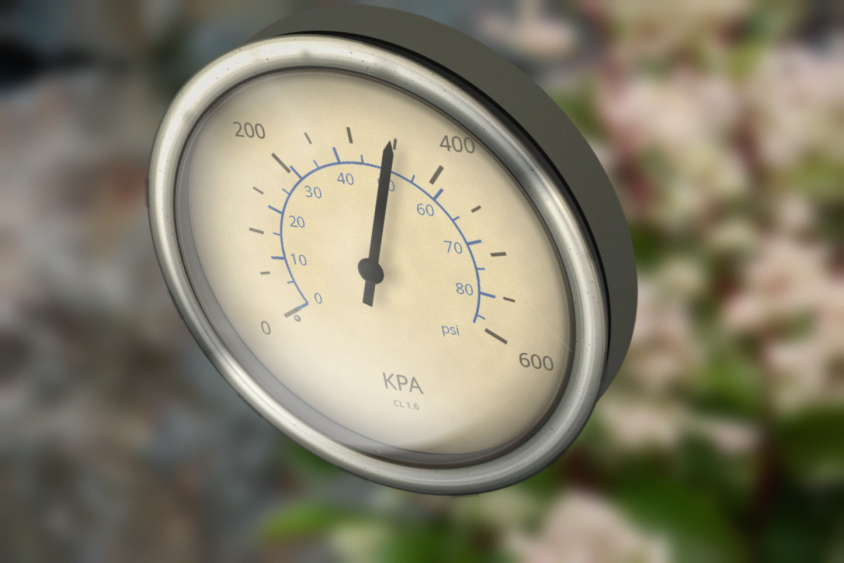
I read 350 kPa
